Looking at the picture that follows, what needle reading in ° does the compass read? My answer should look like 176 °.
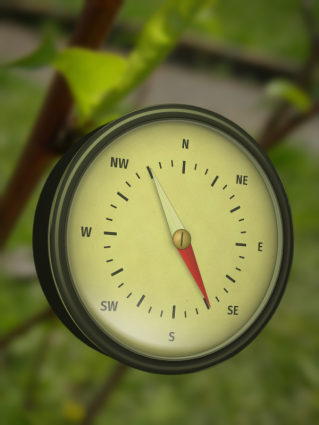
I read 150 °
